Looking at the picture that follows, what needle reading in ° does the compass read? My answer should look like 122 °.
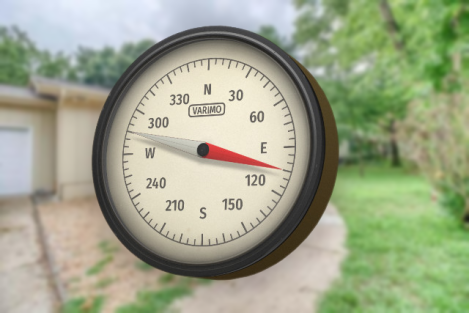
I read 105 °
